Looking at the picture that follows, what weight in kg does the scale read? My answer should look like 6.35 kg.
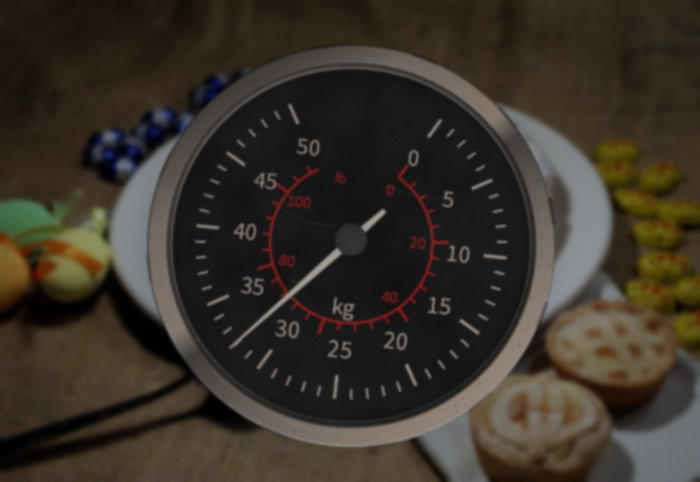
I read 32 kg
